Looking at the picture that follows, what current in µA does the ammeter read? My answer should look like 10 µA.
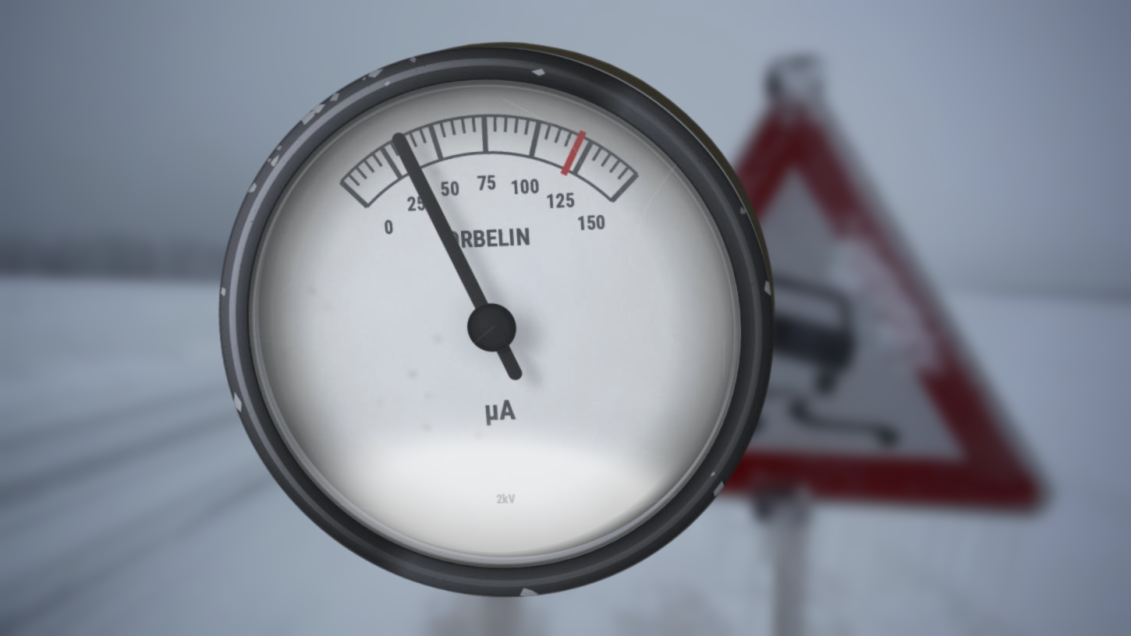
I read 35 µA
